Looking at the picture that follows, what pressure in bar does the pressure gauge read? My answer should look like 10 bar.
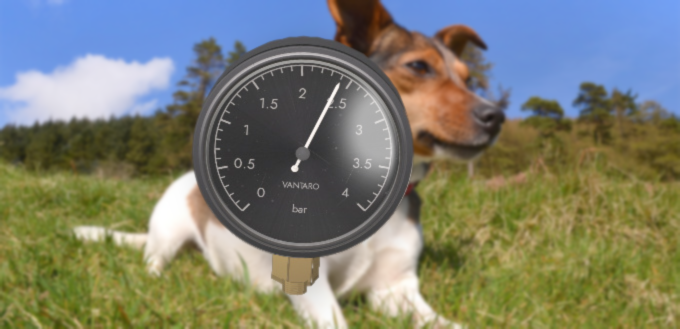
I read 2.4 bar
